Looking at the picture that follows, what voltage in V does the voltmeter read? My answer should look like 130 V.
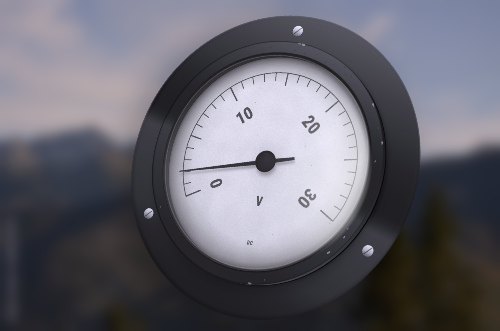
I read 2 V
